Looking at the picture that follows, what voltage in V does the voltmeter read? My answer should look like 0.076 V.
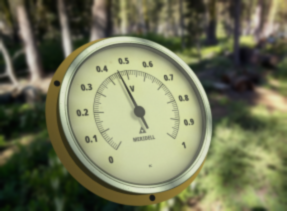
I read 0.45 V
